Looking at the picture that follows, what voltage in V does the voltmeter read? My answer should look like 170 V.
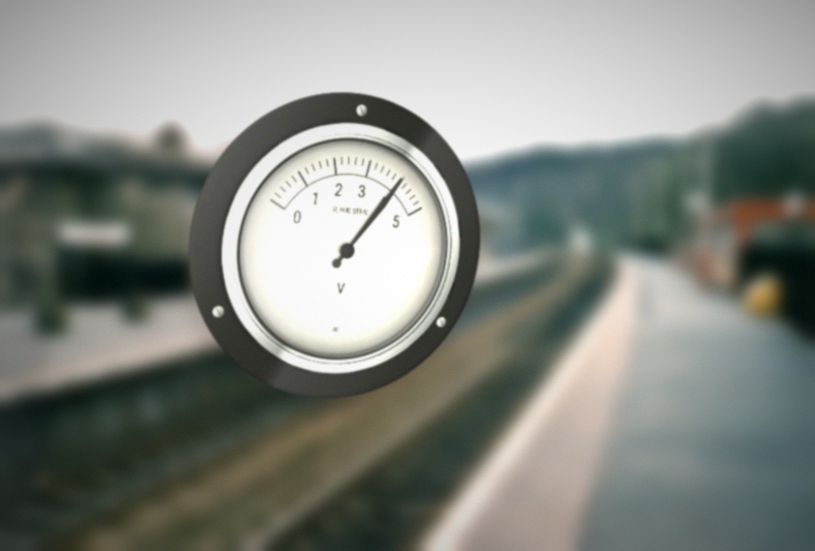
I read 4 V
